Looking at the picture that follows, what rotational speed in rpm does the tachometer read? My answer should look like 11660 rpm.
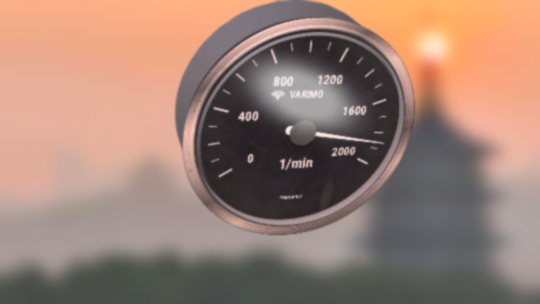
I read 1850 rpm
